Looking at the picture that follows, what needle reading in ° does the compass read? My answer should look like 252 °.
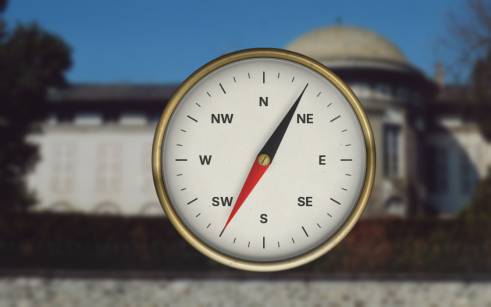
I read 210 °
